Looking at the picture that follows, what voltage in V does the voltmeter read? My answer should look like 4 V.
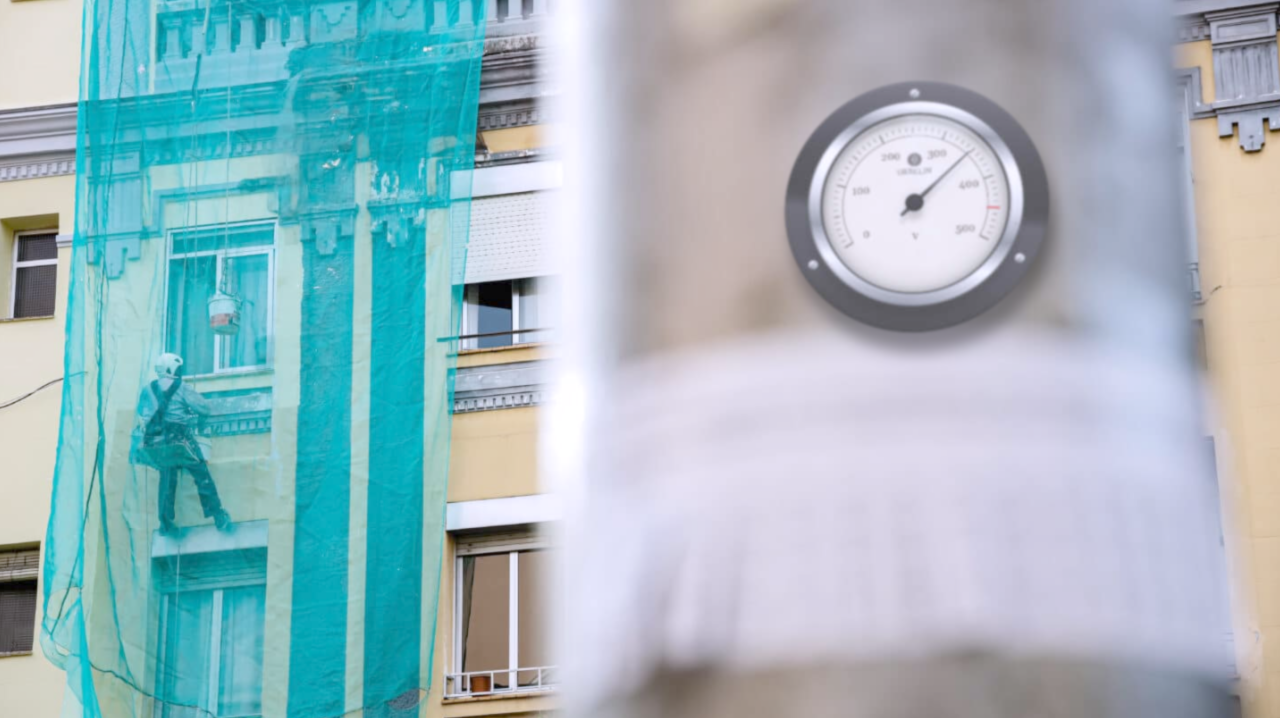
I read 350 V
